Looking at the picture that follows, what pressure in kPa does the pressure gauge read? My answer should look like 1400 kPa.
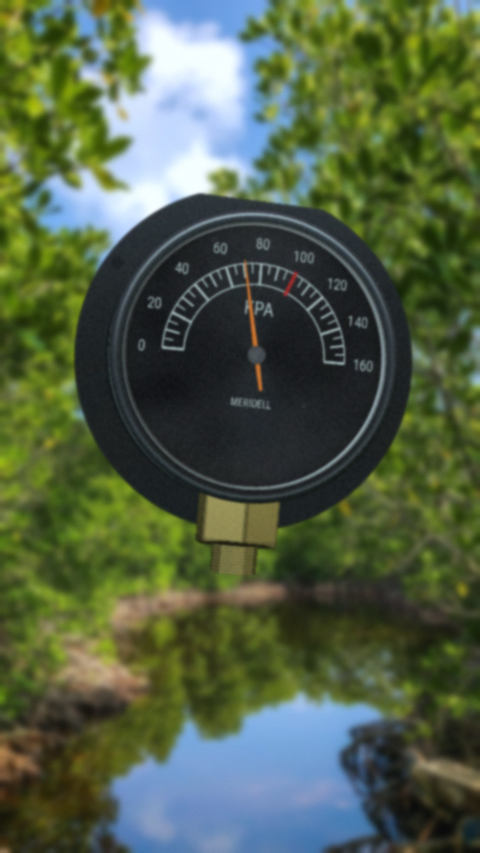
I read 70 kPa
